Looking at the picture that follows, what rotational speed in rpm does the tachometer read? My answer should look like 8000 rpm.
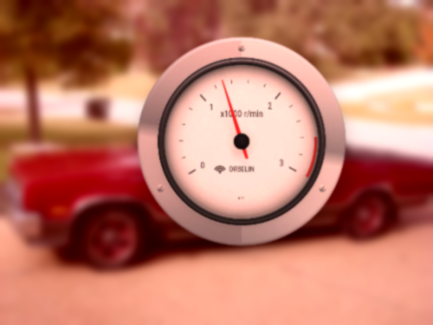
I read 1300 rpm
